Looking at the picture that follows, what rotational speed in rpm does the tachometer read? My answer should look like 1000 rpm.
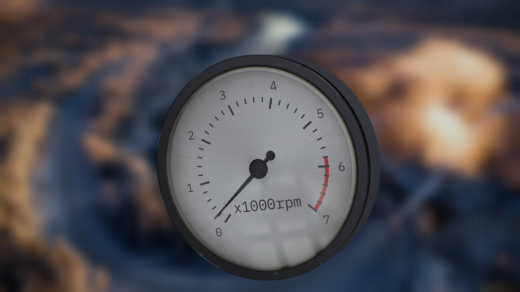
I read 200 rpm
